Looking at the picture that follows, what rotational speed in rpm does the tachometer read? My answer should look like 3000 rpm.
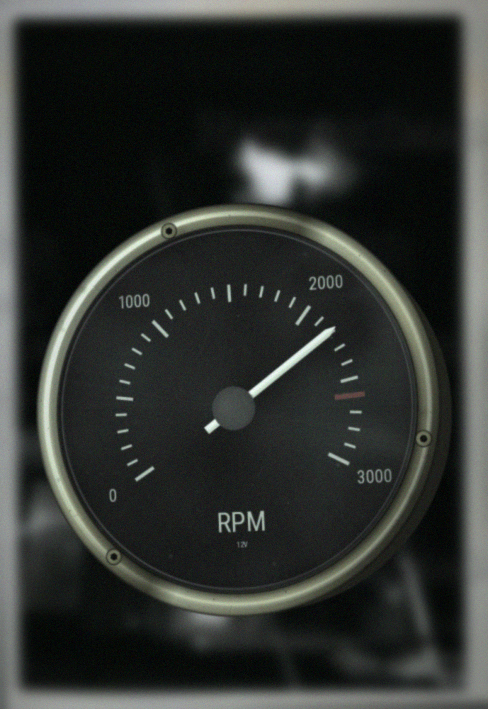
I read 2200 rpm
